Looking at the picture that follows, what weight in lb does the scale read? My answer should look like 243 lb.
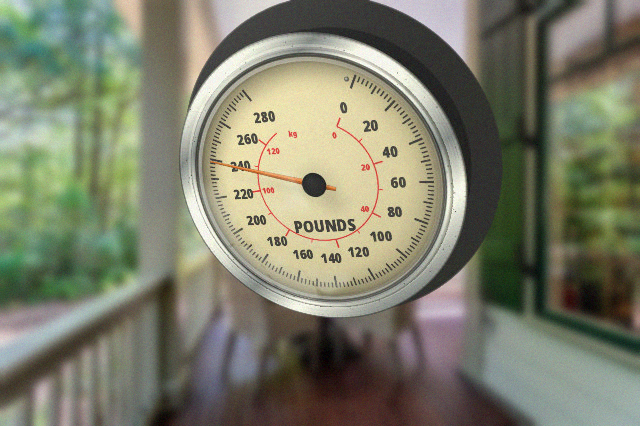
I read 240 lb
